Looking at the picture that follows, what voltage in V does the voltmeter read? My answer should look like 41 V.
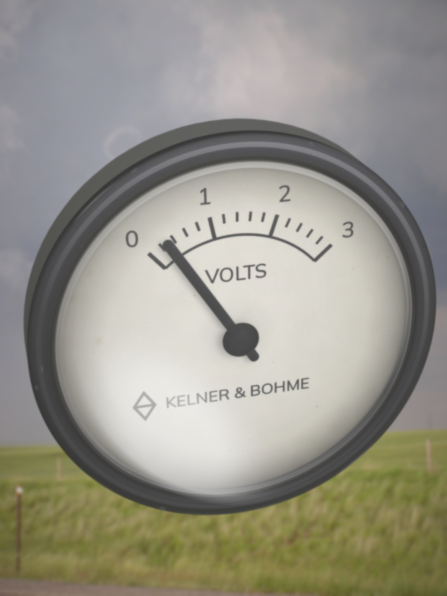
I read 0.3 V
